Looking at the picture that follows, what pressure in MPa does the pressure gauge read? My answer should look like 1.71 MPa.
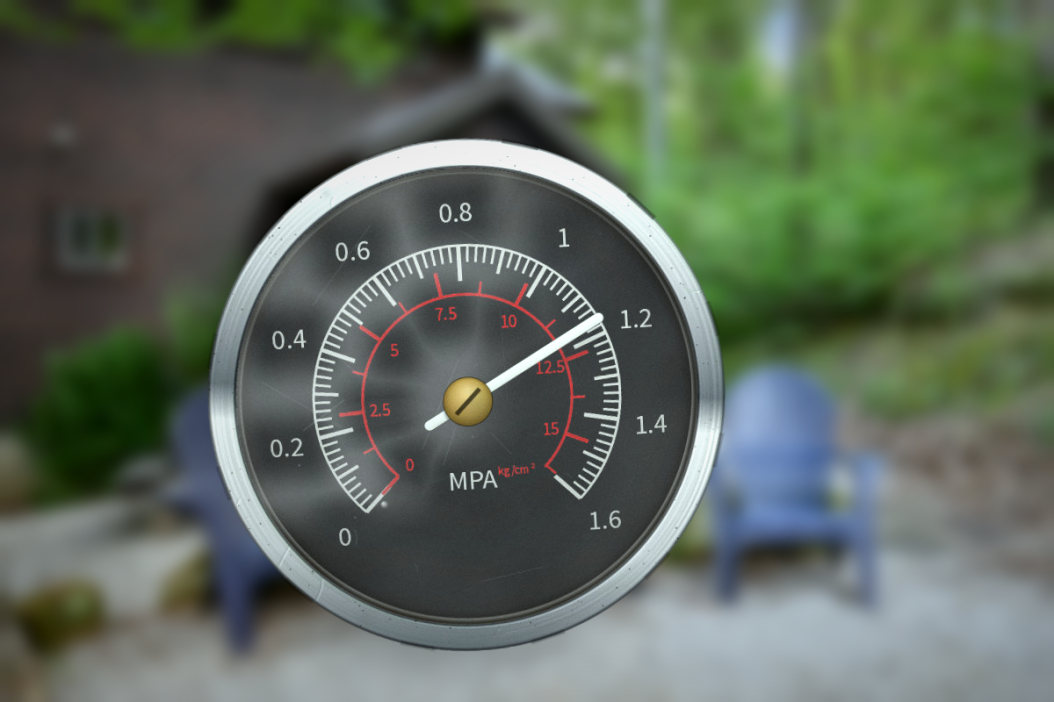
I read 1.16 MPa
